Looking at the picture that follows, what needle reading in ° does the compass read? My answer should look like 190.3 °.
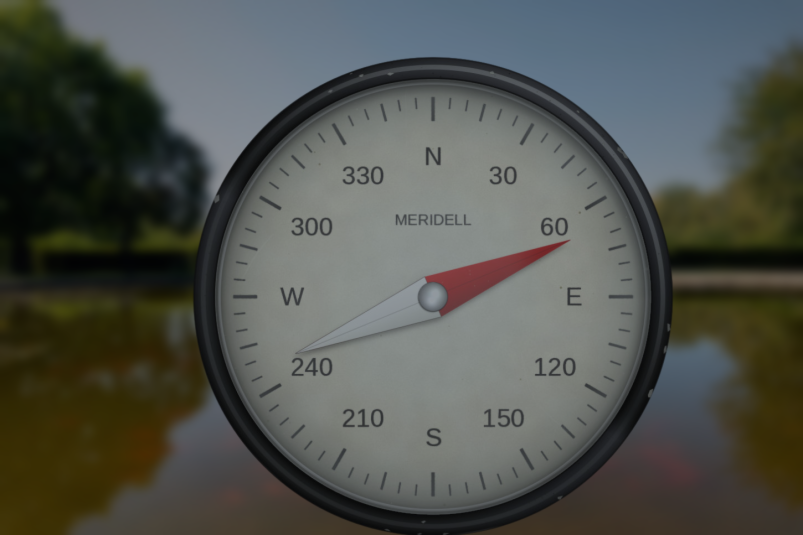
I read 67.5 °
